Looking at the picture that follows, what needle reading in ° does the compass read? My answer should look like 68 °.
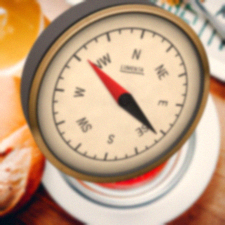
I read 305 °
